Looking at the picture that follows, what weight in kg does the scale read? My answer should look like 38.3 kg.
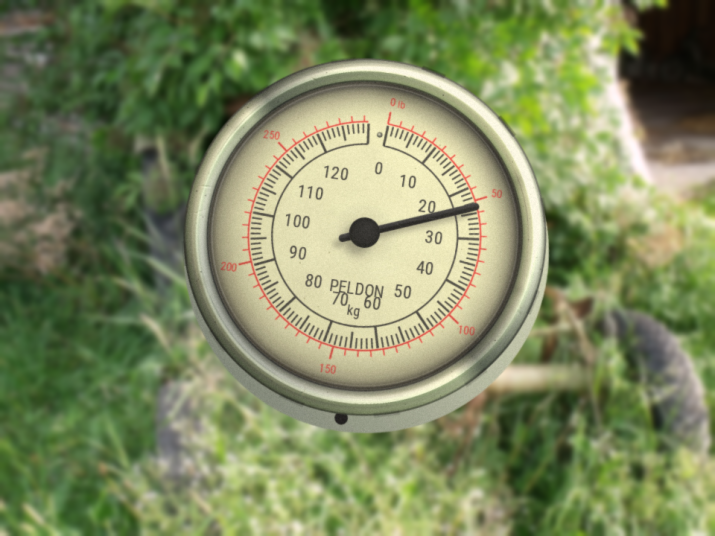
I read 24 kg
